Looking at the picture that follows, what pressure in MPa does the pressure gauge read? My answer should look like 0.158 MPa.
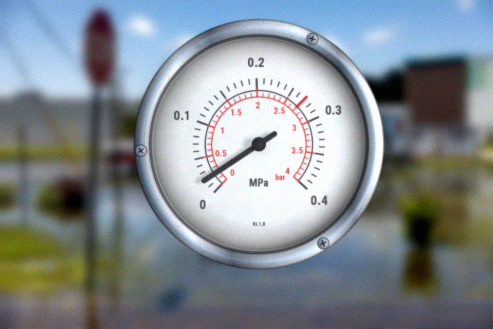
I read 0.02 MPa
